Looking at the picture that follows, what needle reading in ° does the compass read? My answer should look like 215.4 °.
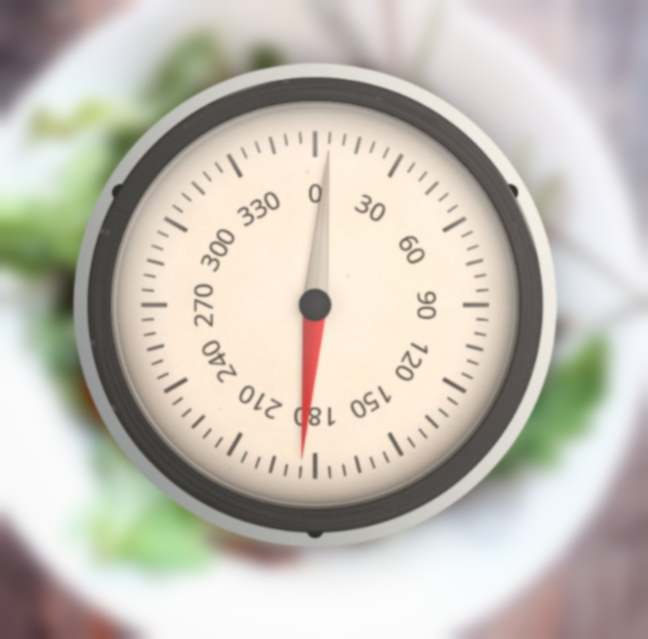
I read 185 °
